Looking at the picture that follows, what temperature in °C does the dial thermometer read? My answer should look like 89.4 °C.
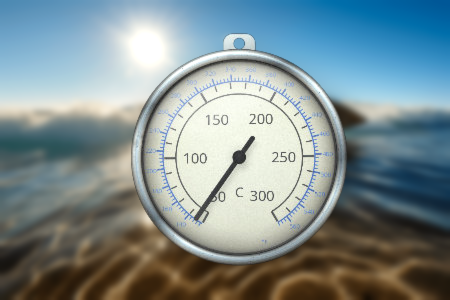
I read 55 °C
